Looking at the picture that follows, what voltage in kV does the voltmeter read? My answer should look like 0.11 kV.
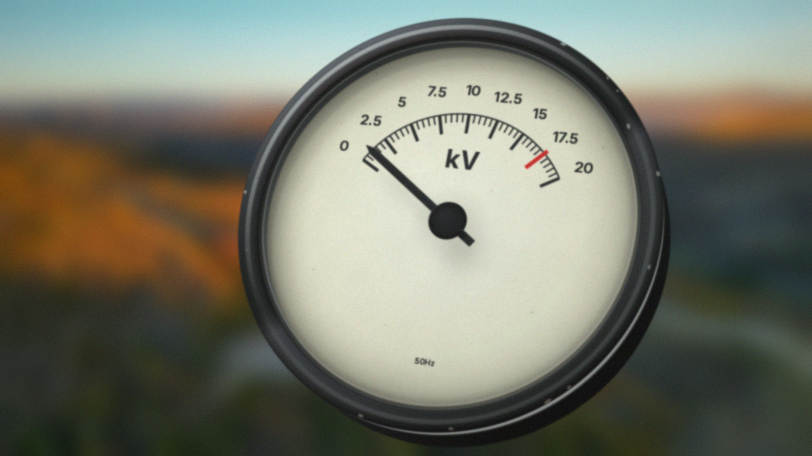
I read 1 kV
